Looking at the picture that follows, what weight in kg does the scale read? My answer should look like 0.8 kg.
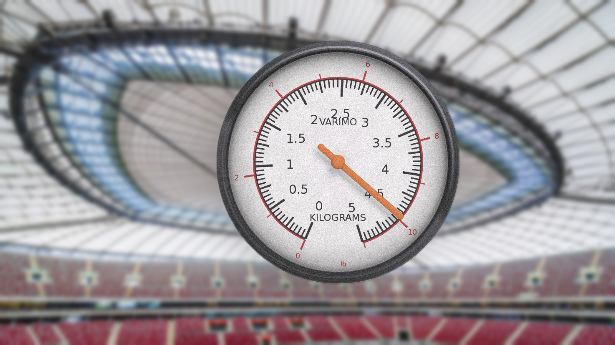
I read 4.5 kg
